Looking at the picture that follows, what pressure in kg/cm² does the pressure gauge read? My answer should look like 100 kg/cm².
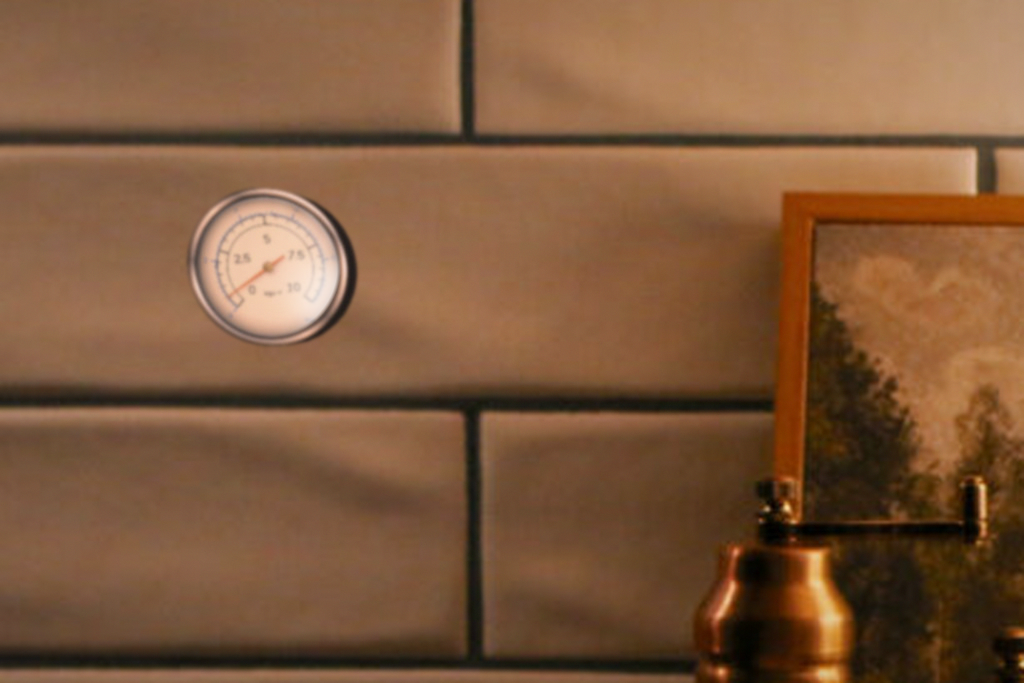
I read 0.5 kg/cm²
